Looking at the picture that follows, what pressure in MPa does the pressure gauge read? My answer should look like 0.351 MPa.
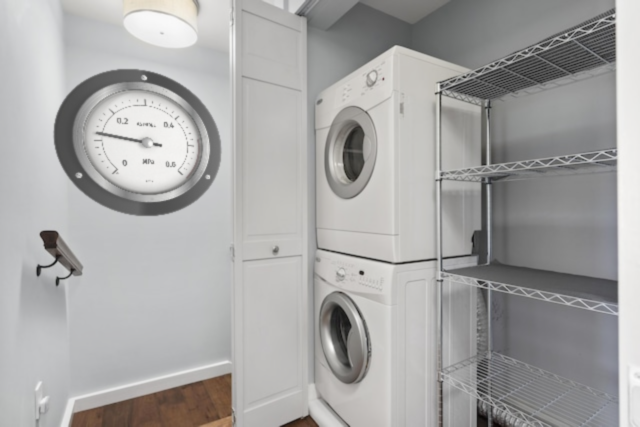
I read 0.12 MPa
